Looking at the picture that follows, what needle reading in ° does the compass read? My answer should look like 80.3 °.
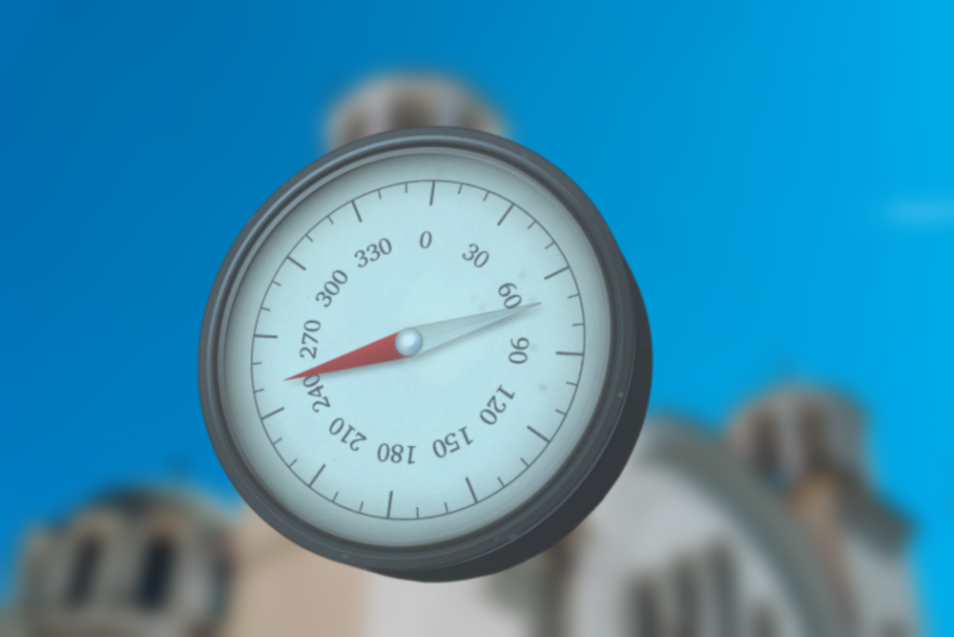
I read 250 °
